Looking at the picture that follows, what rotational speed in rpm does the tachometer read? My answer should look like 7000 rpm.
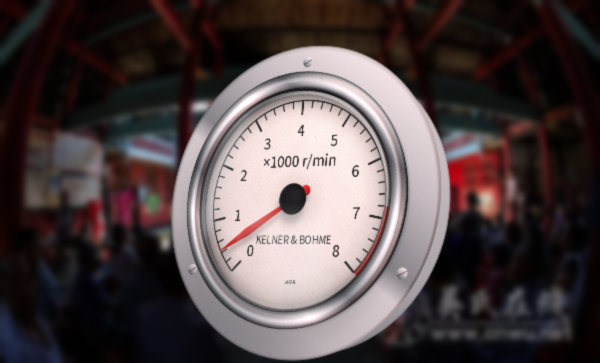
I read 400 rpm
